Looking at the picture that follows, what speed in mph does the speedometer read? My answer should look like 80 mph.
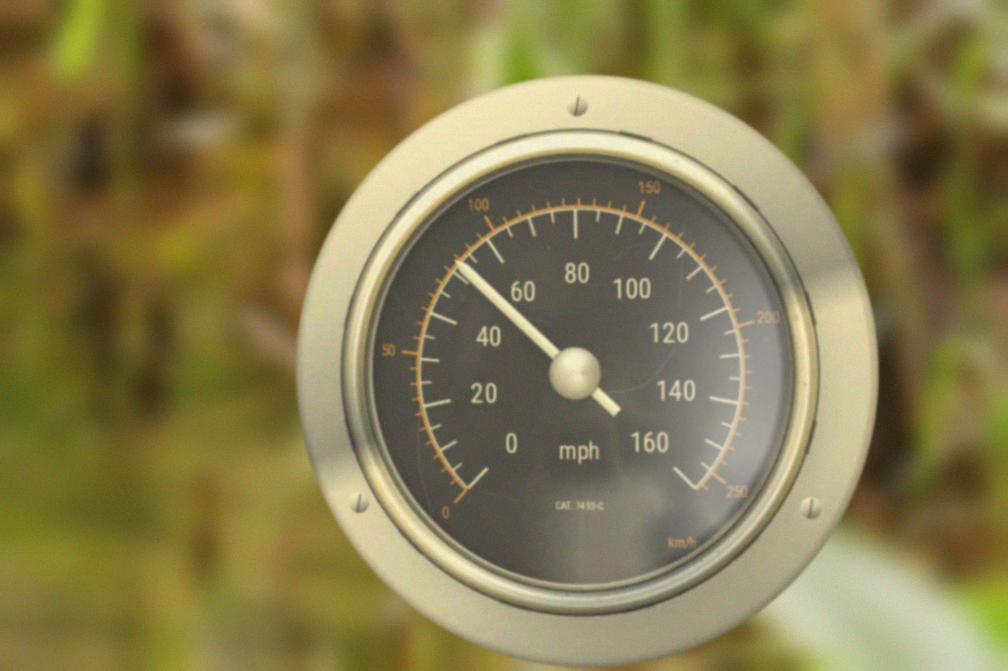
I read 52.5 mph
